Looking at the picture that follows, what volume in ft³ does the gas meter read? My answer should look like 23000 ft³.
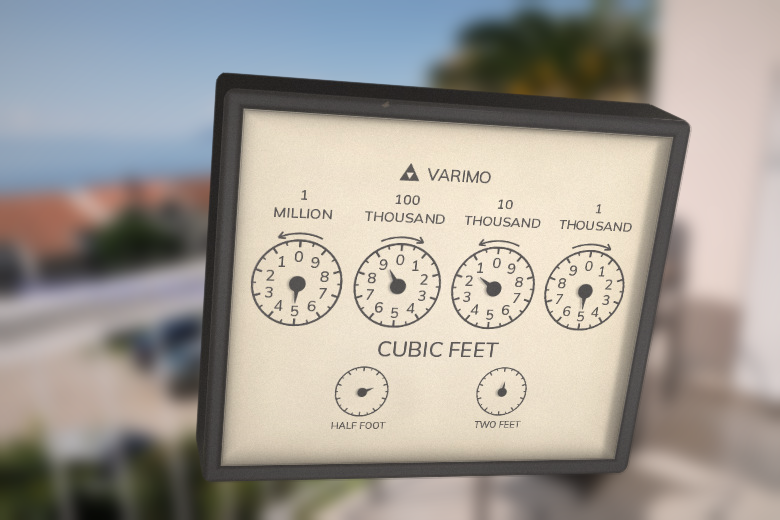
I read 491500 ft³
